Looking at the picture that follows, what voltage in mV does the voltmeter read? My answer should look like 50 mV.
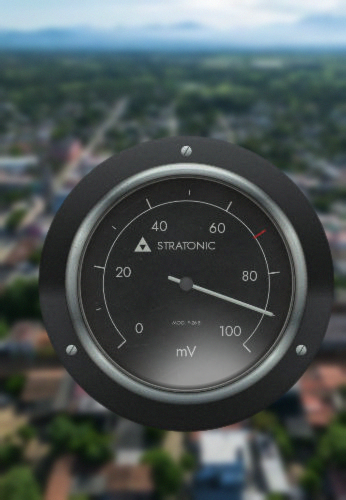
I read 90 mV
